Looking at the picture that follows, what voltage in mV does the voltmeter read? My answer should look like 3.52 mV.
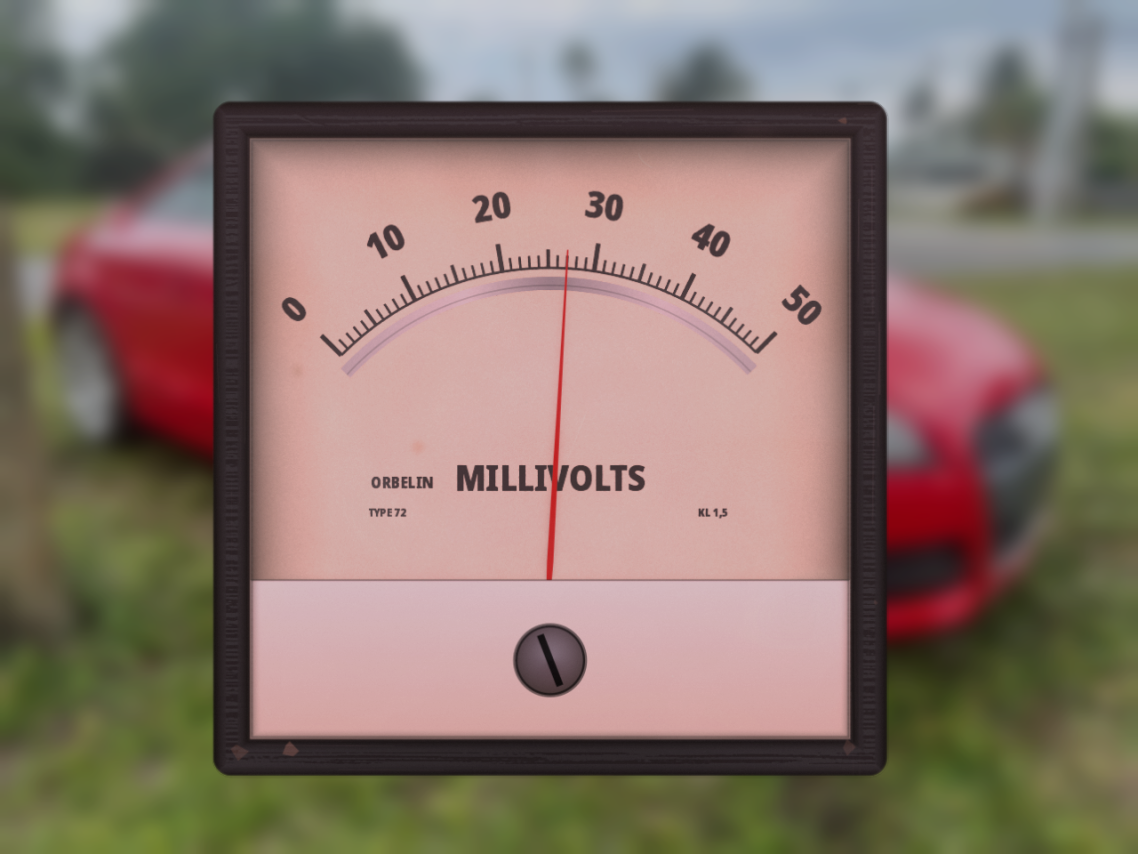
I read 27 mV
